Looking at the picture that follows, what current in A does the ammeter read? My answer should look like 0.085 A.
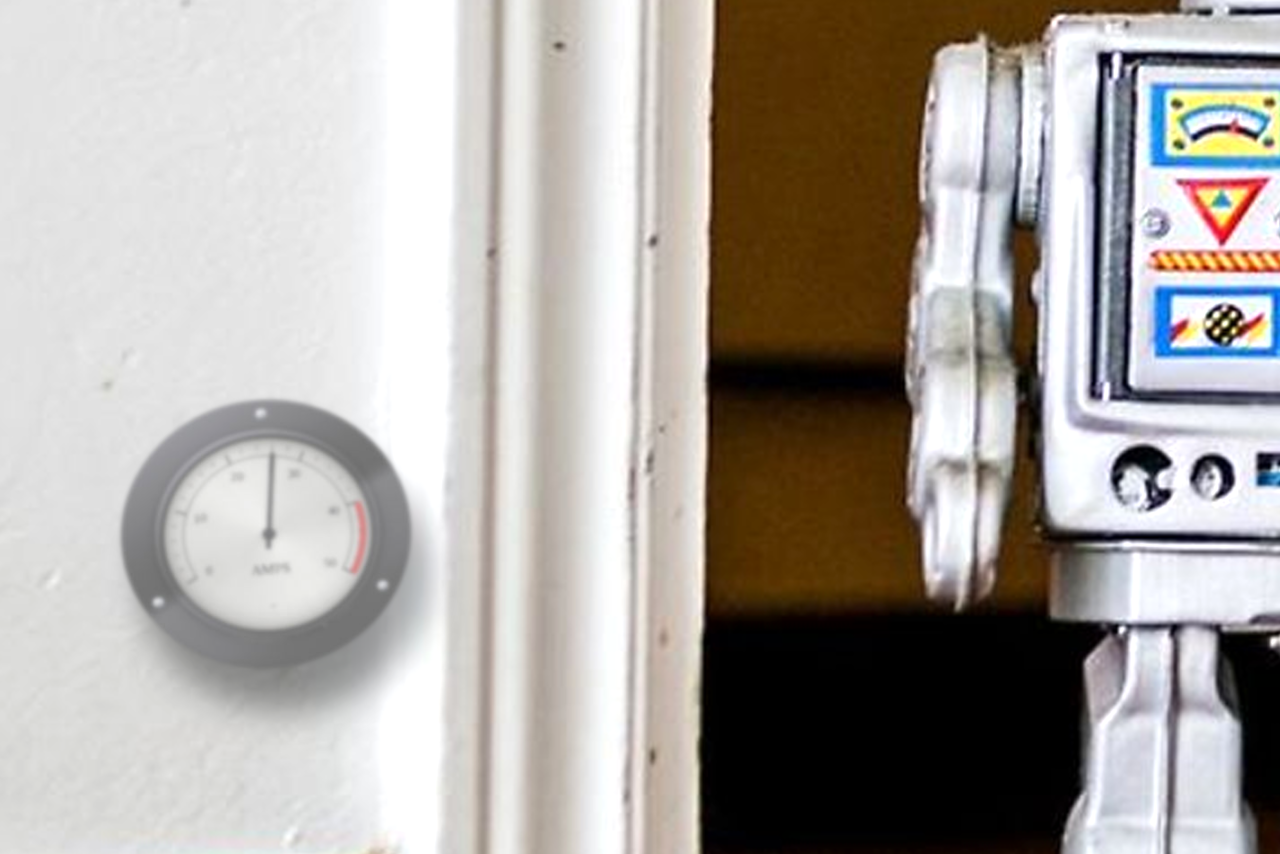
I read 26 A
